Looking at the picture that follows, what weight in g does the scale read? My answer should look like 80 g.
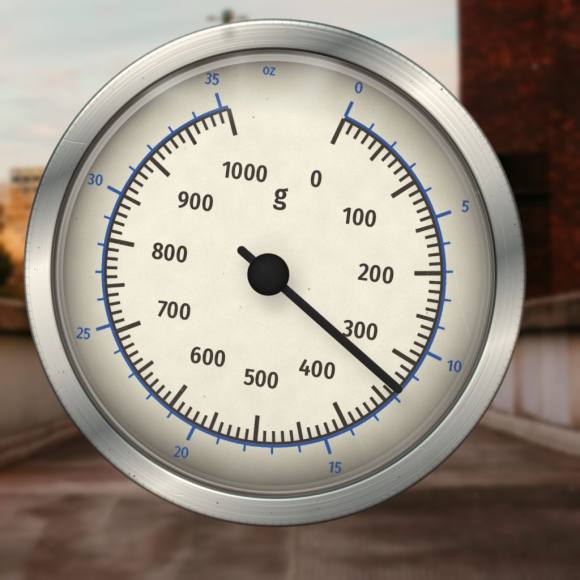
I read 330 g
